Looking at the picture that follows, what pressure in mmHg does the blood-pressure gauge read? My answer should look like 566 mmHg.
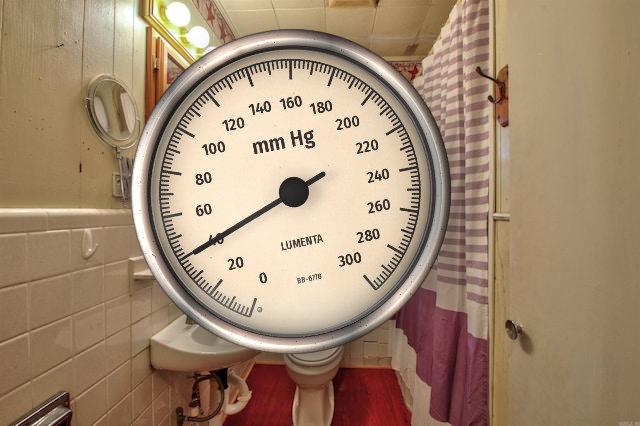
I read 40 mmHg
